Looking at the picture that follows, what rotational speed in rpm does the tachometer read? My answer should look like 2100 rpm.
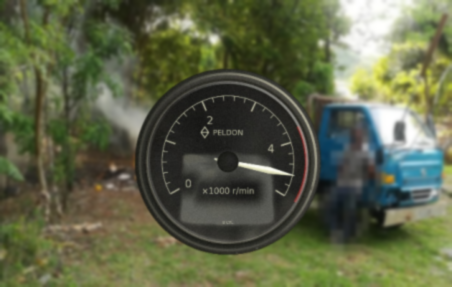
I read 4600 rpm
